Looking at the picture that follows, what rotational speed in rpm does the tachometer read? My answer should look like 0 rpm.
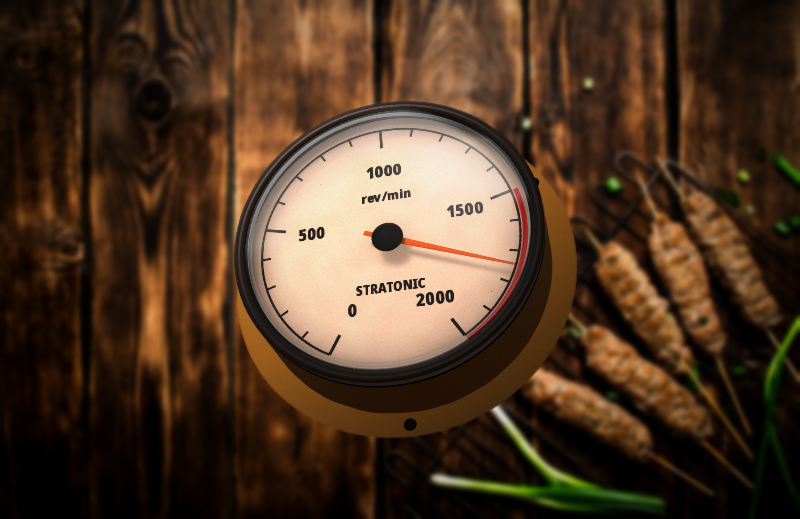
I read 1750 rpm
